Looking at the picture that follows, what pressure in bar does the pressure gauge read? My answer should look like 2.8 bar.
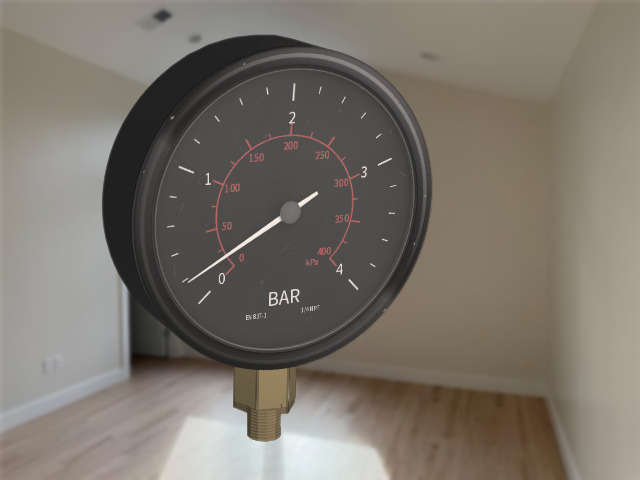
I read 0.2 bar
